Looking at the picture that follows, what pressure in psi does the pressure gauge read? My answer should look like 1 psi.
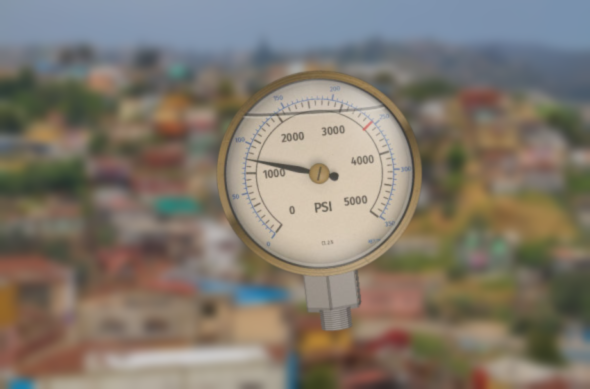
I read 1200 psi
